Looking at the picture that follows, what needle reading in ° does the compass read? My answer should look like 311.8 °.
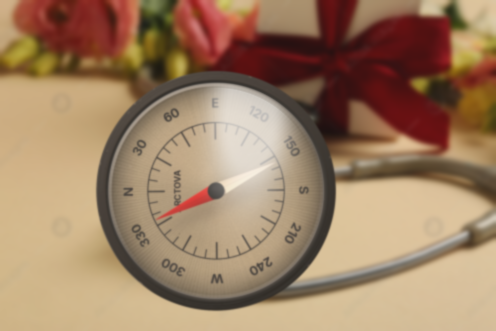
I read 335 °
